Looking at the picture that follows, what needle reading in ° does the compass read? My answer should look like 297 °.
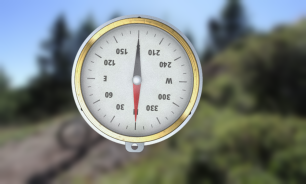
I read 0 °
